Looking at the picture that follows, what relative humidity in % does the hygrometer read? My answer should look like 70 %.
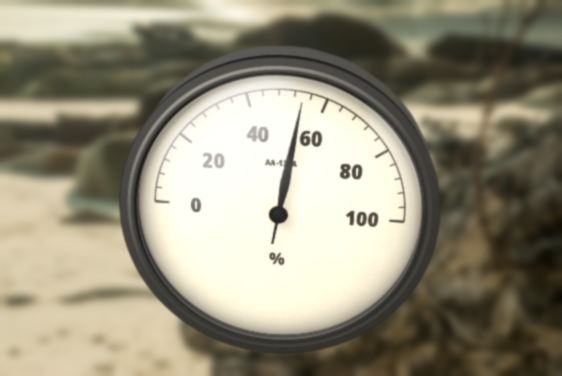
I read 54 %
